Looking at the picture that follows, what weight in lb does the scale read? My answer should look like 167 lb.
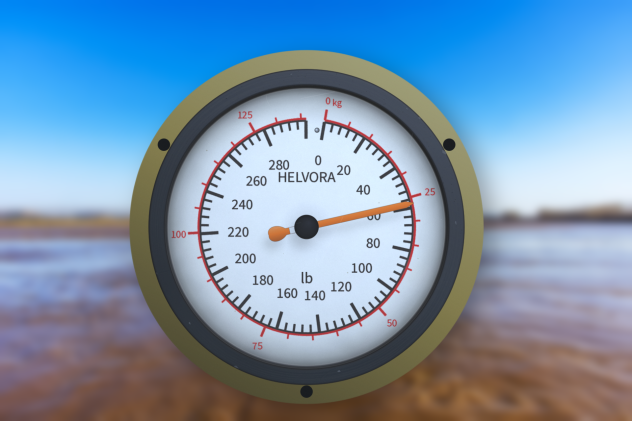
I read 58 lb
